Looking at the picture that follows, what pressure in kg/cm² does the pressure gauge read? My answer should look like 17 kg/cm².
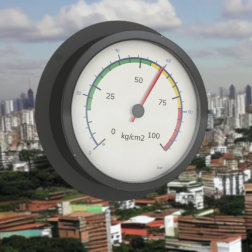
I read 60 kg/cm²
